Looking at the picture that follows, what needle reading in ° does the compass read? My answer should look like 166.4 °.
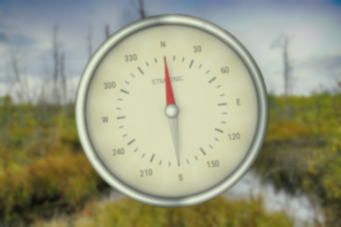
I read 0 °
